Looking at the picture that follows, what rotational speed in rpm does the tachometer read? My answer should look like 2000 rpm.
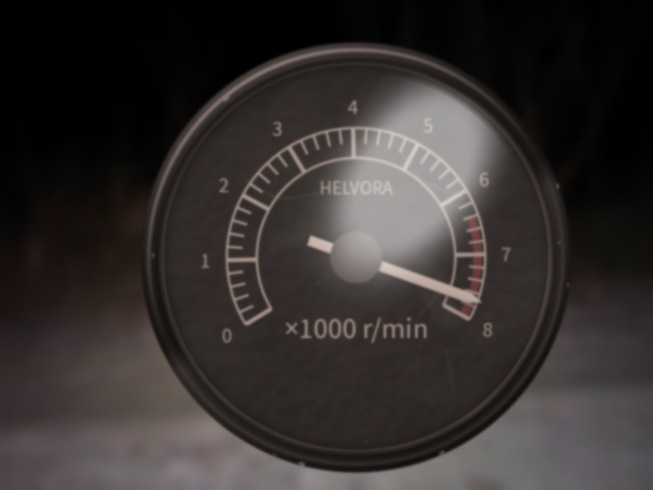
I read 7700 rpm
